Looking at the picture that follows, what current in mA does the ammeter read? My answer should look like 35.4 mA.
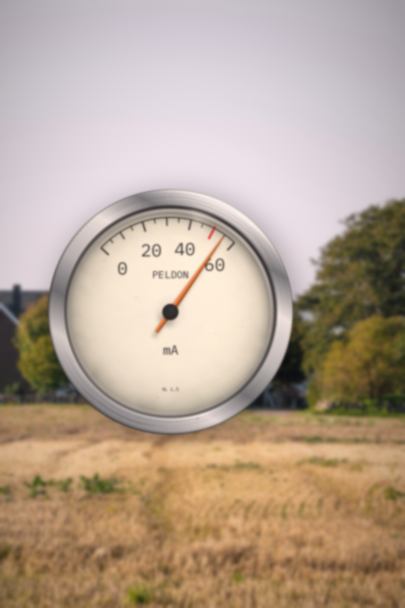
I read 55 mA
